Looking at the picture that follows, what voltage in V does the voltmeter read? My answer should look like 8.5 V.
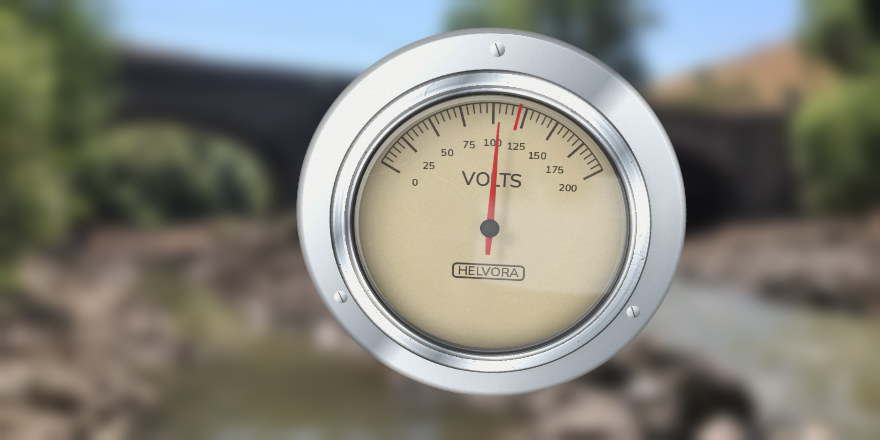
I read 105 V
